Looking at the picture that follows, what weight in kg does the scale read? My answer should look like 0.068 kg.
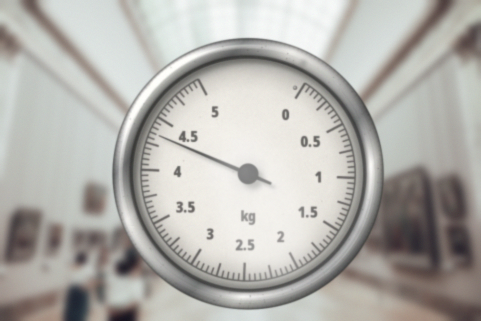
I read 4.35 kg
